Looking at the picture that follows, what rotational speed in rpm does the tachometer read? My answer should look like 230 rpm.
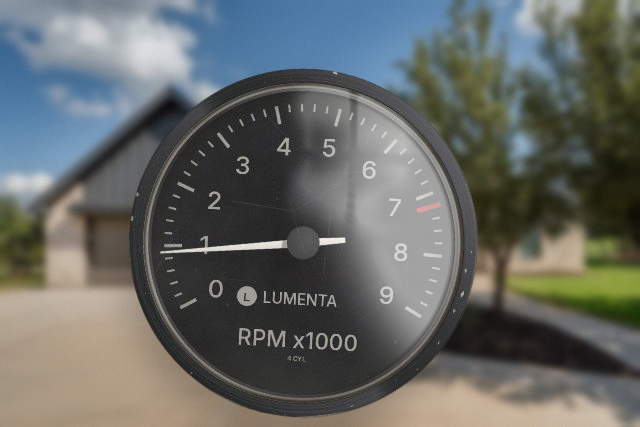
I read 900 rpm
